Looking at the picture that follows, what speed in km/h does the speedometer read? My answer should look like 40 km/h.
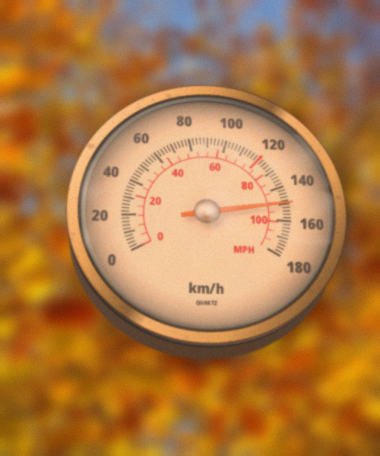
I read 150 km/h
